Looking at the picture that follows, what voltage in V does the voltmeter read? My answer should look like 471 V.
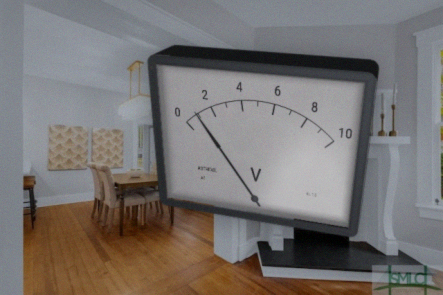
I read 1 V
